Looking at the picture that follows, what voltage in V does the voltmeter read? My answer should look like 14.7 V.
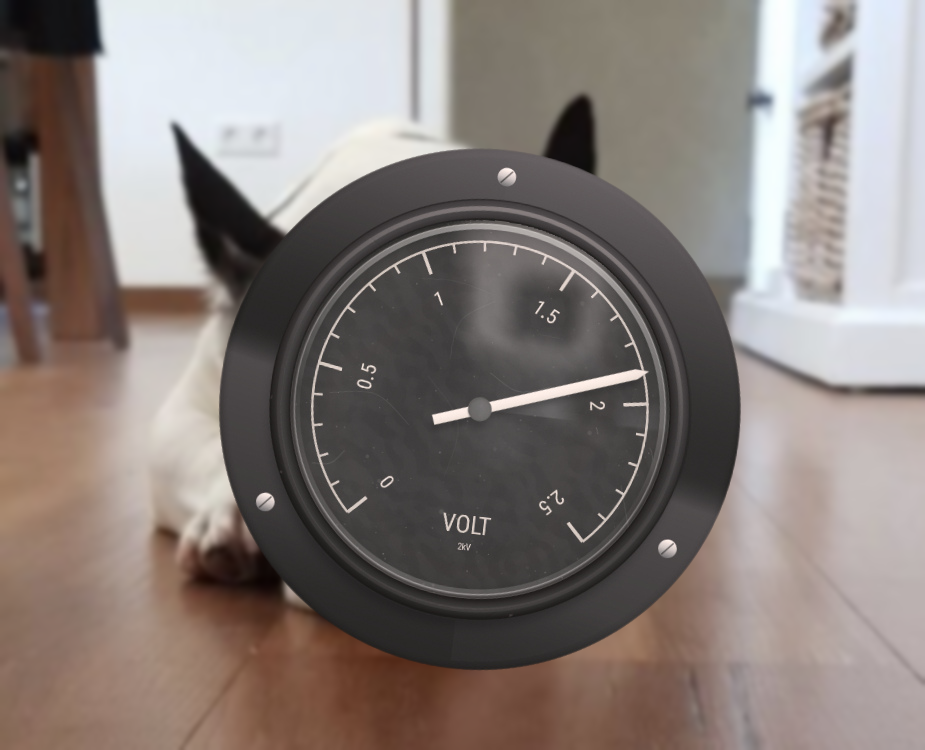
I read 1.9 V
